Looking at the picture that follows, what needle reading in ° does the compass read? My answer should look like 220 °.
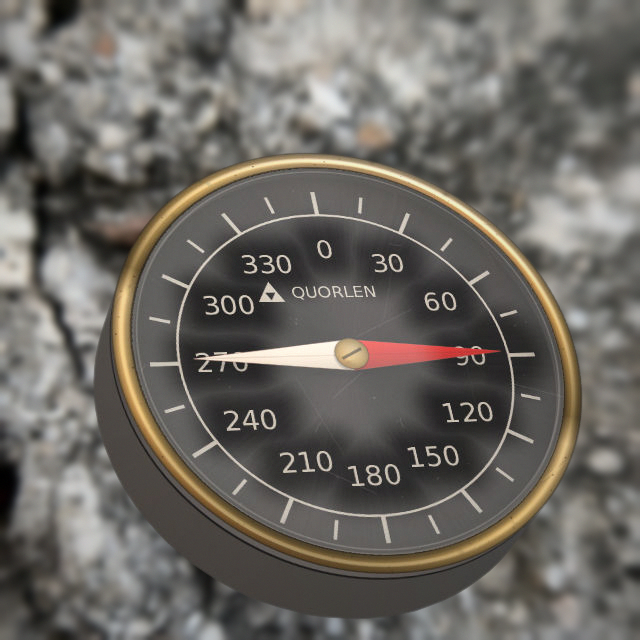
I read 90 °
